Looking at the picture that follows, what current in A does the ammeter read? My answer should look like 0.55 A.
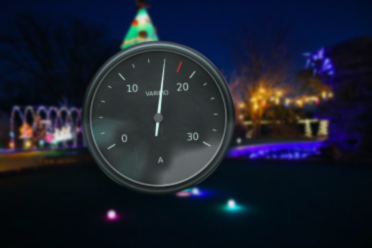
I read 16 A
